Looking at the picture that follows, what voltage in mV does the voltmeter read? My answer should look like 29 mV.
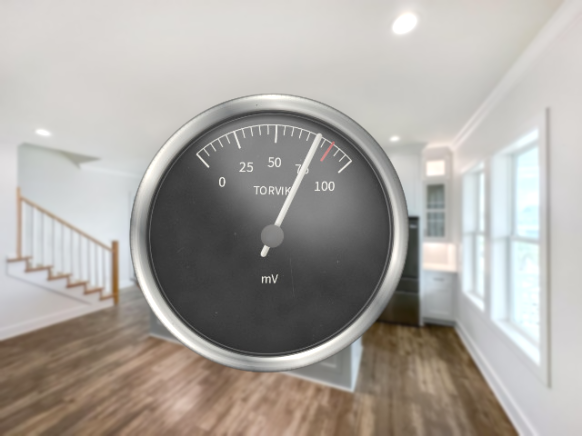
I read 75 mV
